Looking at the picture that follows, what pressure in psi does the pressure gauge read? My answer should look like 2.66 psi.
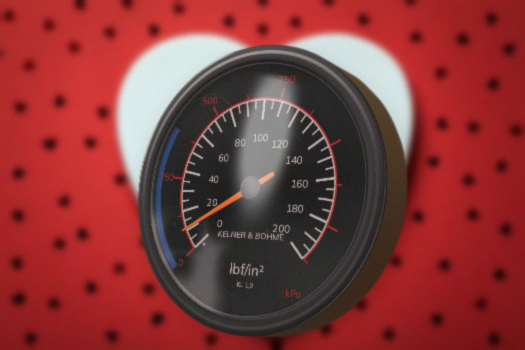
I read 10 psi
